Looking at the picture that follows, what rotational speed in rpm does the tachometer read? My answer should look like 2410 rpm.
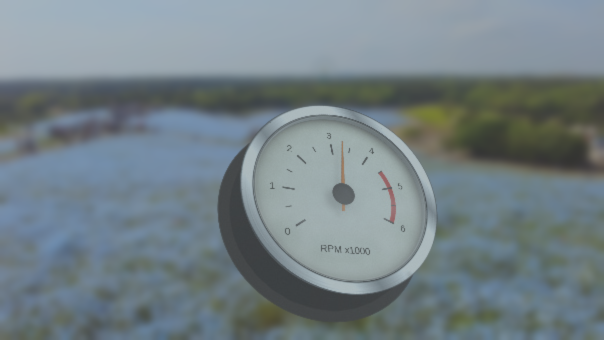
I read 3250 rpm
